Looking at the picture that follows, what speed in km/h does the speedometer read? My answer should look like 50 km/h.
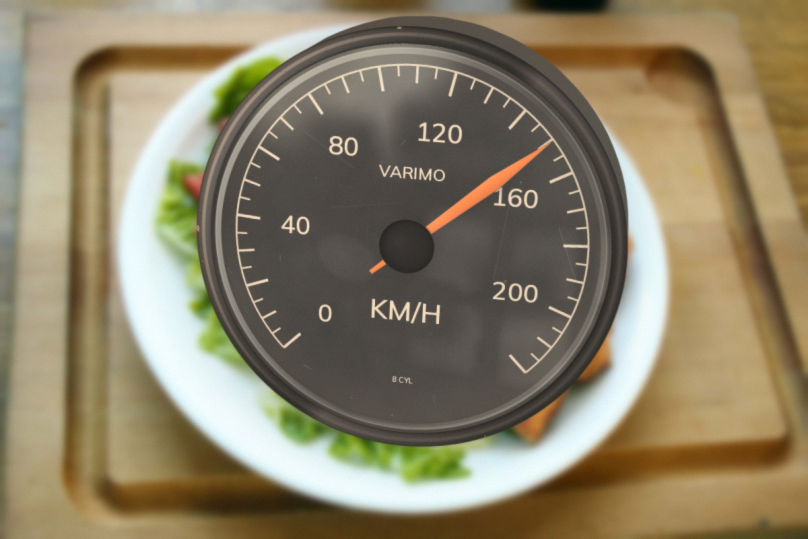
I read 150 km/h
